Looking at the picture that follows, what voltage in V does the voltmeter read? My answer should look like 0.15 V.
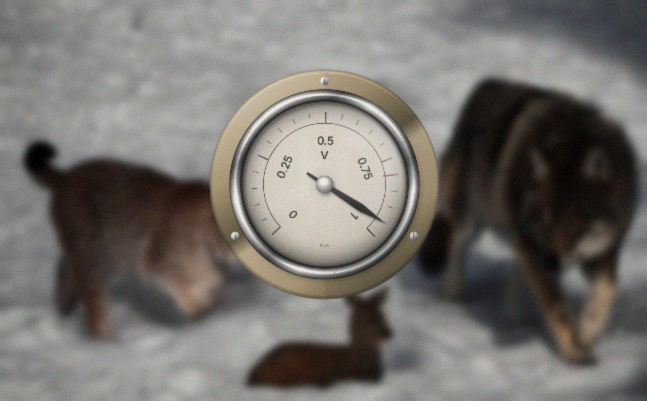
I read 0.95 V
